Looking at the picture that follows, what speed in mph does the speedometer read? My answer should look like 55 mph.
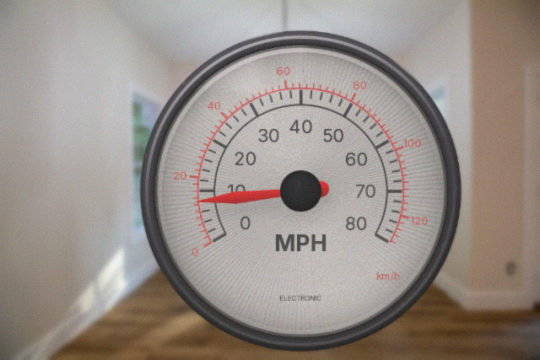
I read 8 mph
